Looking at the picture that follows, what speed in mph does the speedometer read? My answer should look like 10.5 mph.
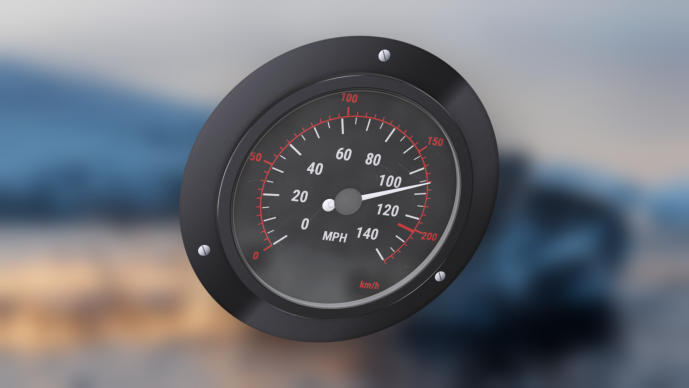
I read 105 mph
